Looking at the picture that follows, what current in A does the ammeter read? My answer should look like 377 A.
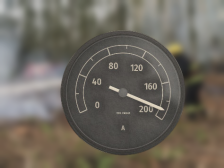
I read 190 A
